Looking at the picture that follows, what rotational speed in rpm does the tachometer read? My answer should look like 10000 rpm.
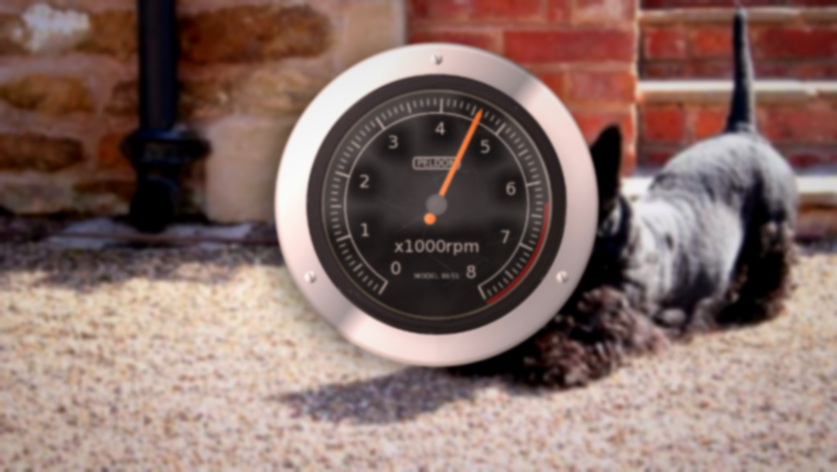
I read 4600 rpm
